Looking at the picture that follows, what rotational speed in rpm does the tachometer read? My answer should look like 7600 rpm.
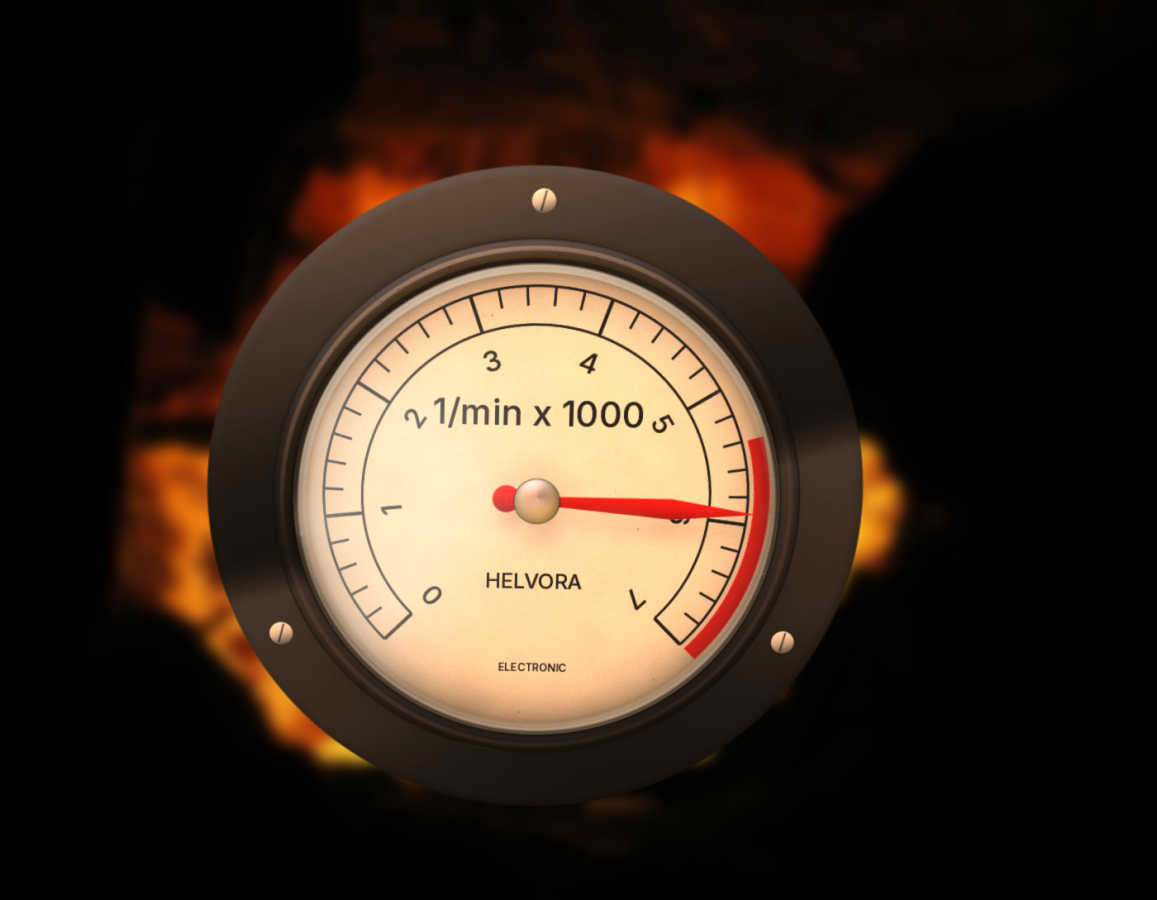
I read 5900 rpm
